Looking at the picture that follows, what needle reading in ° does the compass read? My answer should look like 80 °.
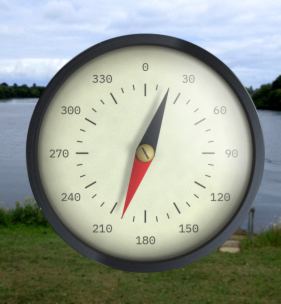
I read 200 °
